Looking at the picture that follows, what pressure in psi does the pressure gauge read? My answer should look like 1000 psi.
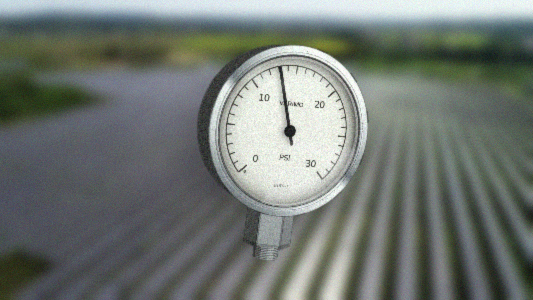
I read 13 psi
